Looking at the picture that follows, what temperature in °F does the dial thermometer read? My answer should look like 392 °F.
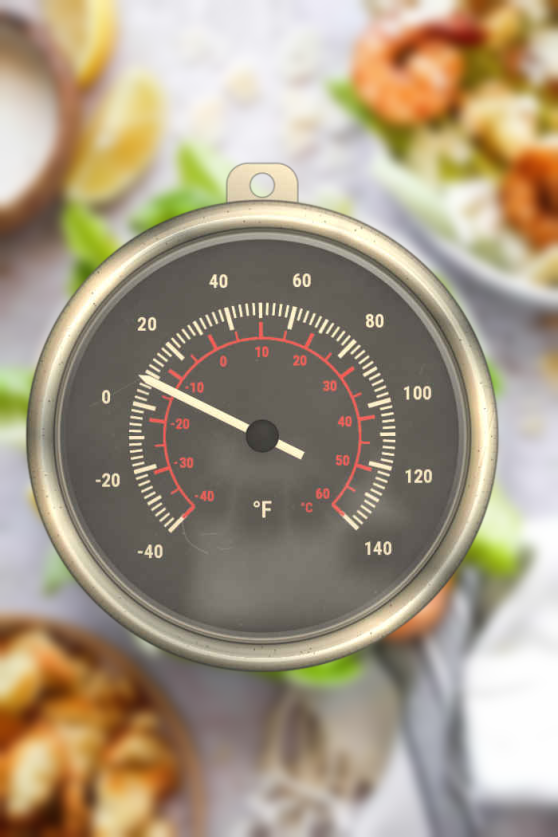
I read 8 °F
